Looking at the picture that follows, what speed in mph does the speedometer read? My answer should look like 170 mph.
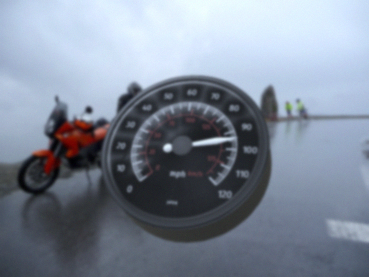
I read 95 mph
